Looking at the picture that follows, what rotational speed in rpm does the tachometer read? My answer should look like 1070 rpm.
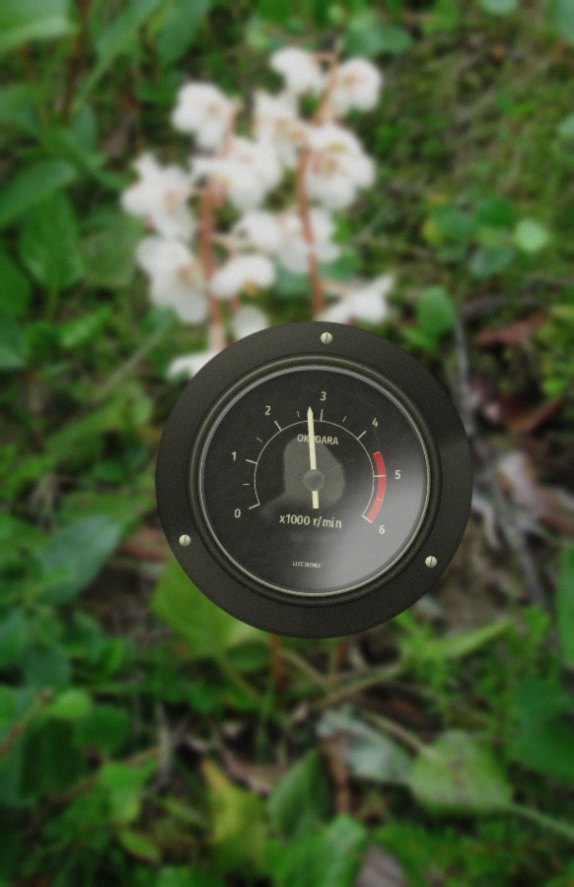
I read 2750 rpm
